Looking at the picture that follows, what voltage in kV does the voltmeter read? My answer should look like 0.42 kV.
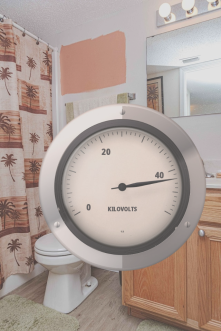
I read 42 kV
